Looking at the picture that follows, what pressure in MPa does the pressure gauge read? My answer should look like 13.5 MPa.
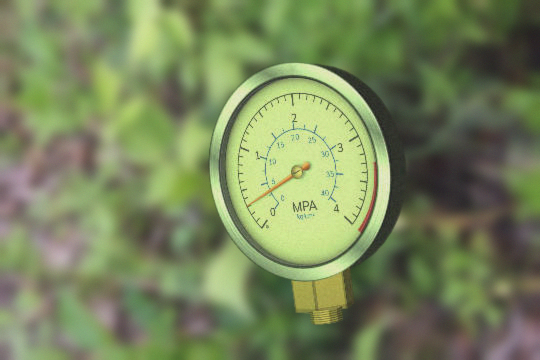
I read 0.3 MPa
